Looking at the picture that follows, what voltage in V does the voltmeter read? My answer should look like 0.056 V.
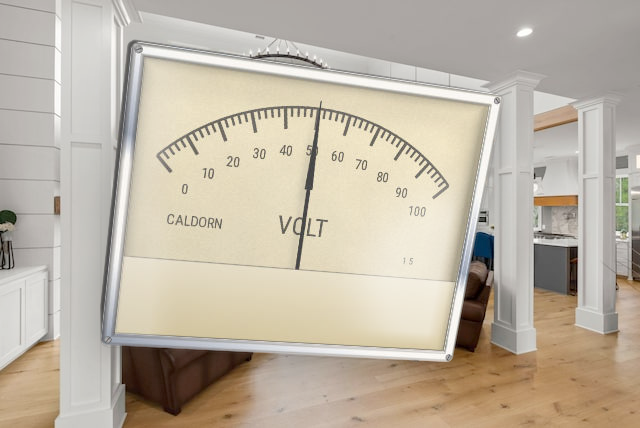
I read 50 V
